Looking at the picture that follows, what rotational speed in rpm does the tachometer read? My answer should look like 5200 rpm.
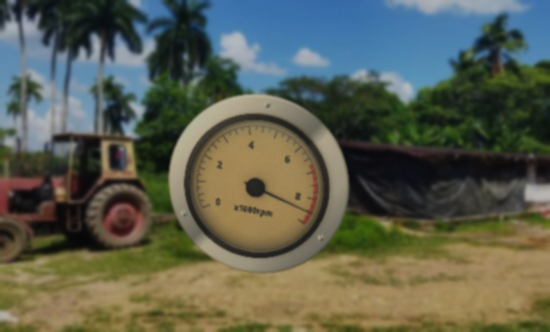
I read 8500 rpm
